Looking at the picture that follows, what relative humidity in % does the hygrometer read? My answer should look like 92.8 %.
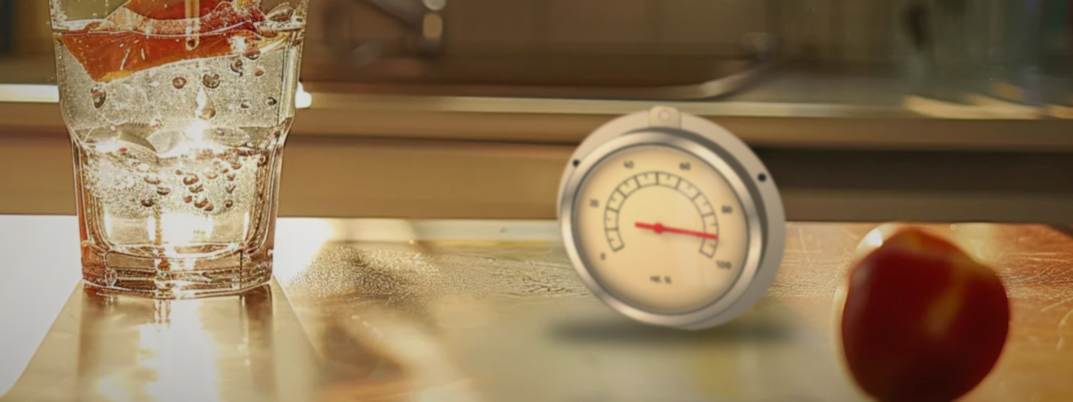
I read 90 %
